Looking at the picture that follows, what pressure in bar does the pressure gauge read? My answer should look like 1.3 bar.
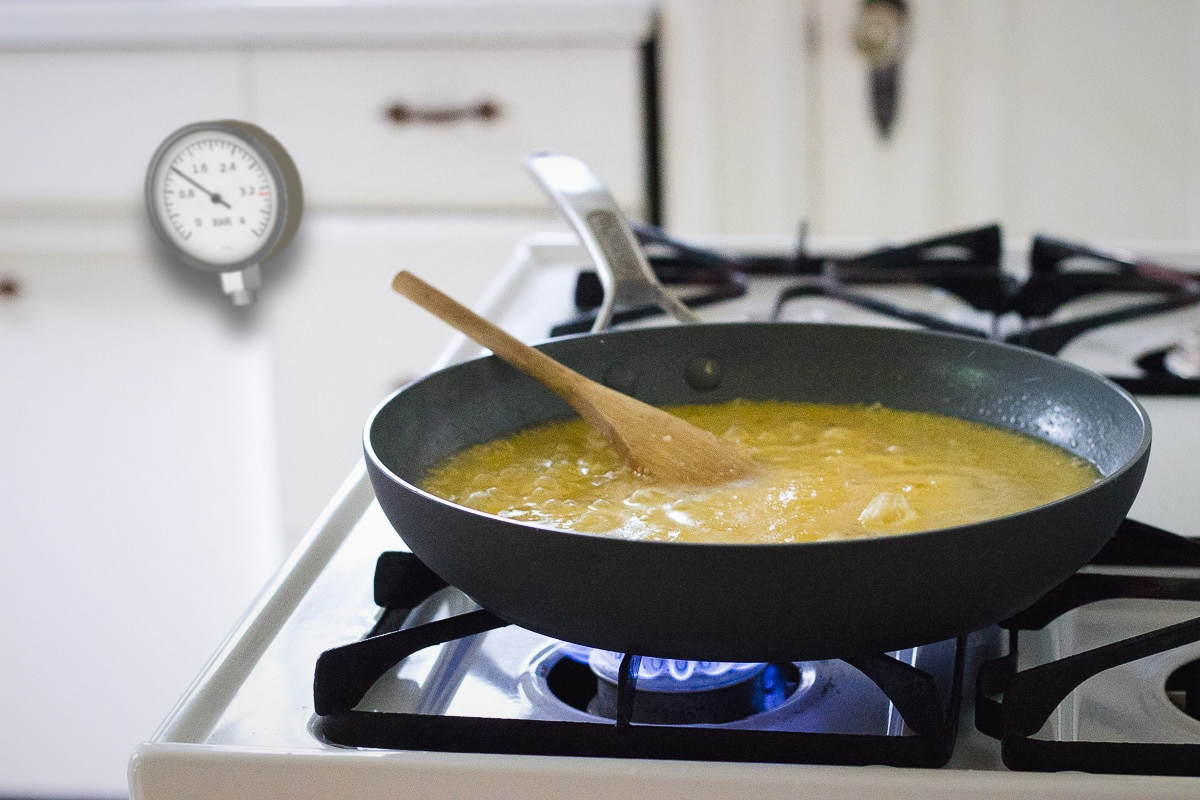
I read 1.2 bar
